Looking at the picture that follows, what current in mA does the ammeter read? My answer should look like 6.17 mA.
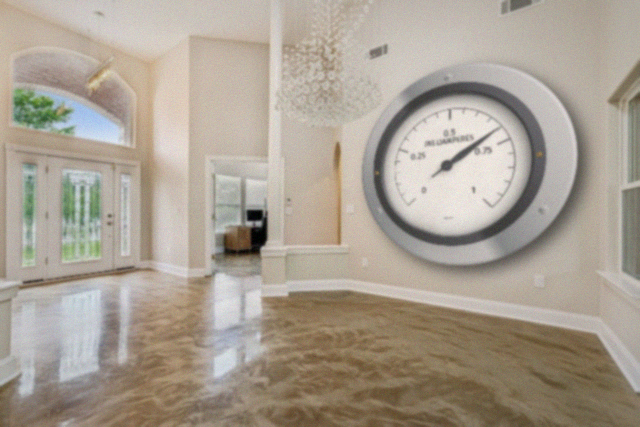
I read 0.7 mA
